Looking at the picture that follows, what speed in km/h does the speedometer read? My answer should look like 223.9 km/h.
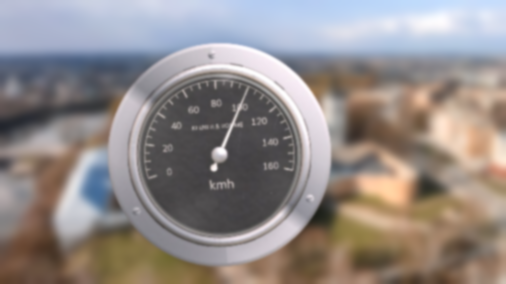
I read 100 km/h
